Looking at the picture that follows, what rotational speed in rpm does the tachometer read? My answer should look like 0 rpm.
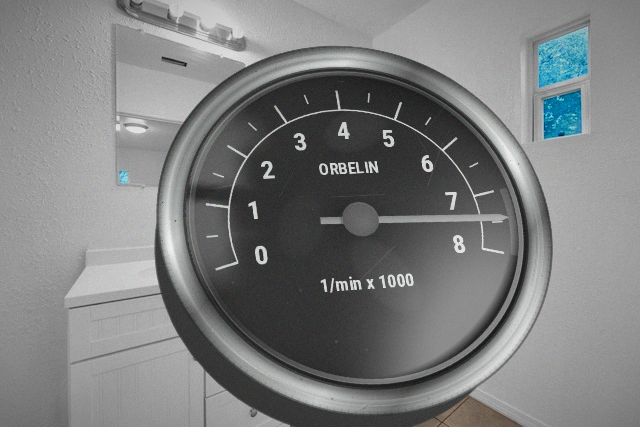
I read 7500 rpm
